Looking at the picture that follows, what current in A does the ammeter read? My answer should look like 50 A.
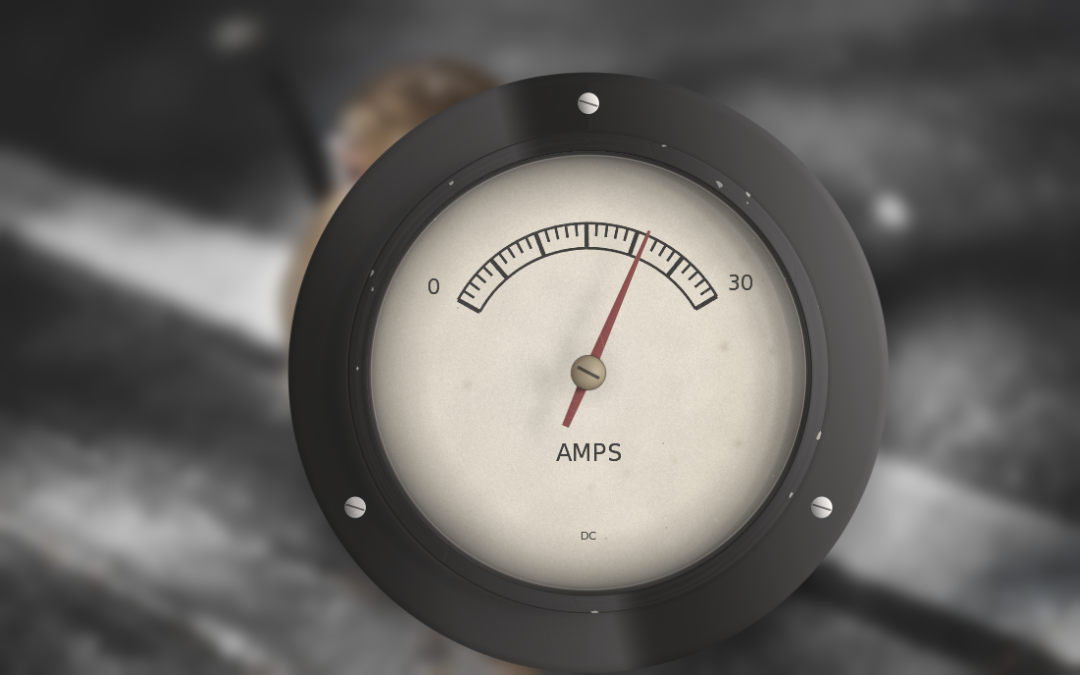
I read 21 A
